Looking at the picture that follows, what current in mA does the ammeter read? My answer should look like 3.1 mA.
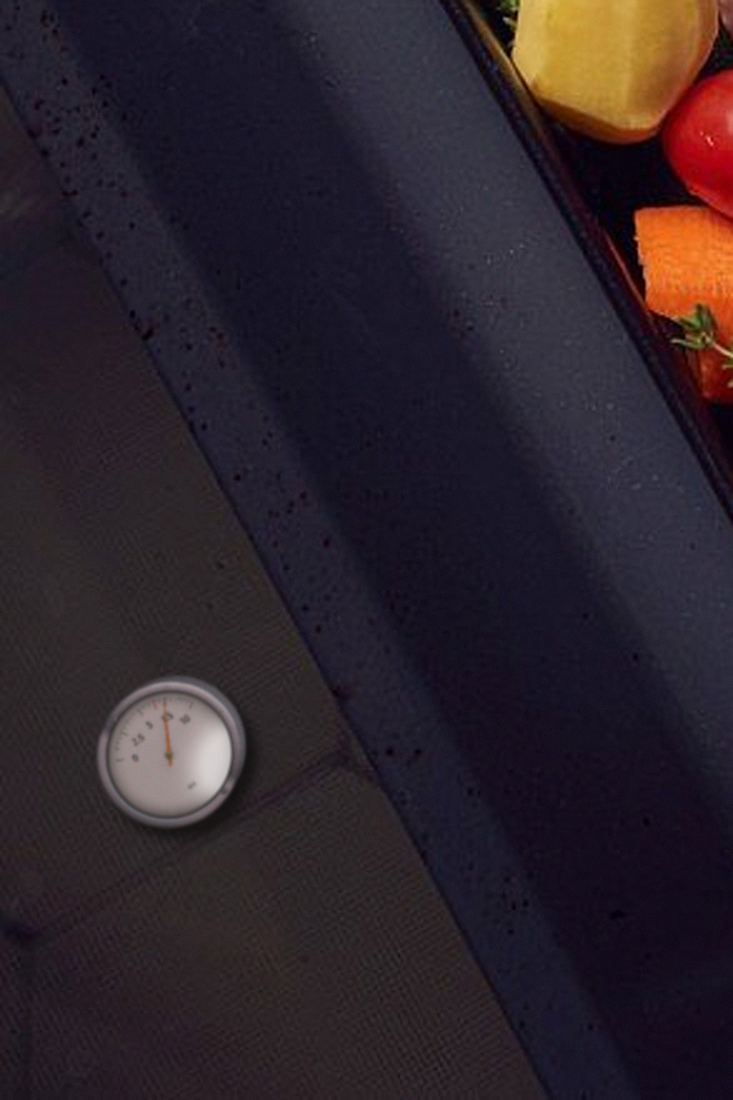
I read 7.5 mA
